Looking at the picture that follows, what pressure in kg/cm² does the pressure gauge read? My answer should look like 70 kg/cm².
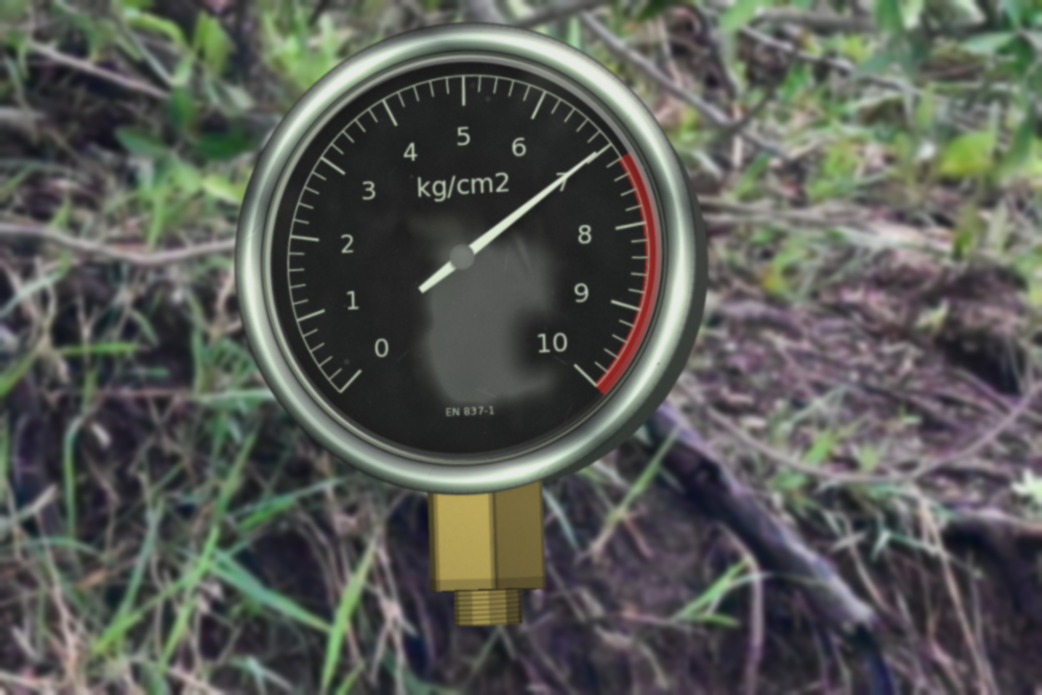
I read 7 kg/cm²
